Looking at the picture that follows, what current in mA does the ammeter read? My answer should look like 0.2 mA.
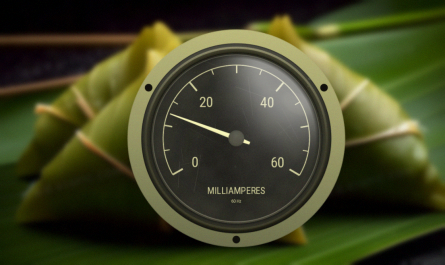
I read 12.5 mA
